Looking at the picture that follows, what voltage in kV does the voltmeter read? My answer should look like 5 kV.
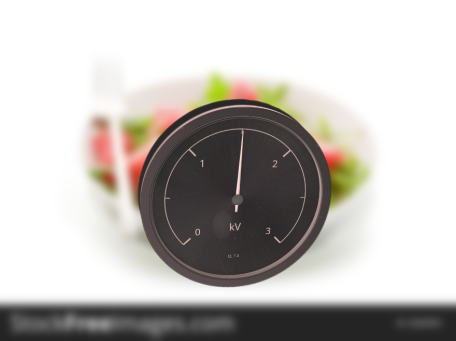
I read 1.5 kV
